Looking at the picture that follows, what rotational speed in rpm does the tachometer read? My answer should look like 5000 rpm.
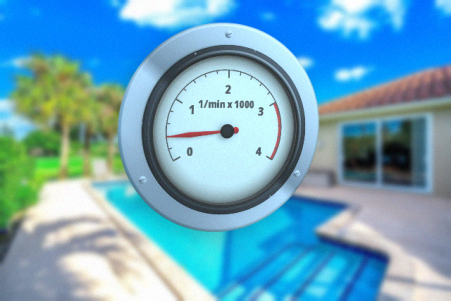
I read 400 rpm
